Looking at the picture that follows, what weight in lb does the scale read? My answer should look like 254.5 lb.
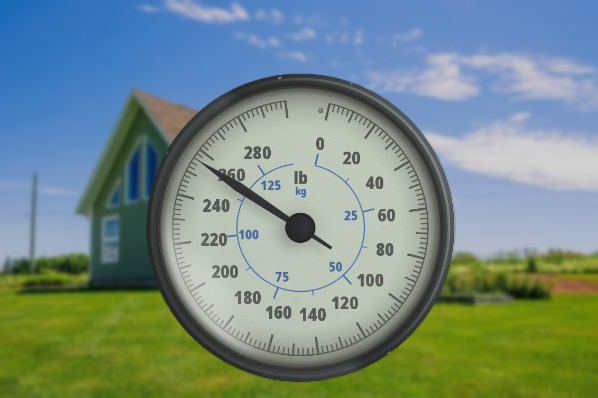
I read 256 lb
